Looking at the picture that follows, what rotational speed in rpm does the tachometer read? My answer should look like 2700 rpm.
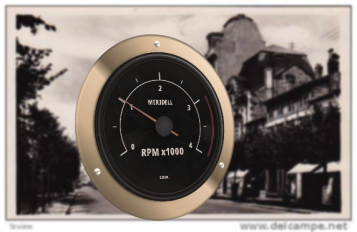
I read 1000 rpm
